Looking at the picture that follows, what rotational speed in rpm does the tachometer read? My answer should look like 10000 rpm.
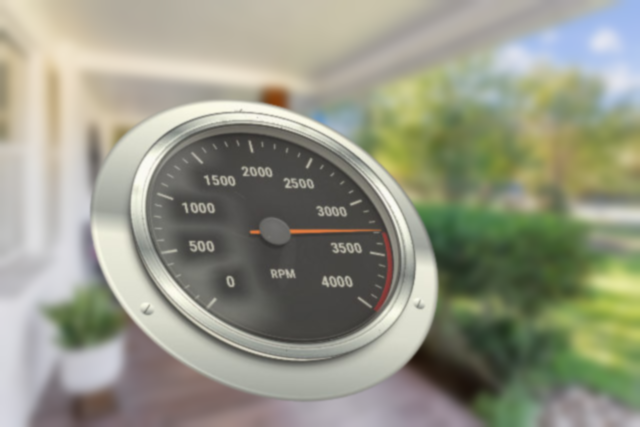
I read 3300 rpm
